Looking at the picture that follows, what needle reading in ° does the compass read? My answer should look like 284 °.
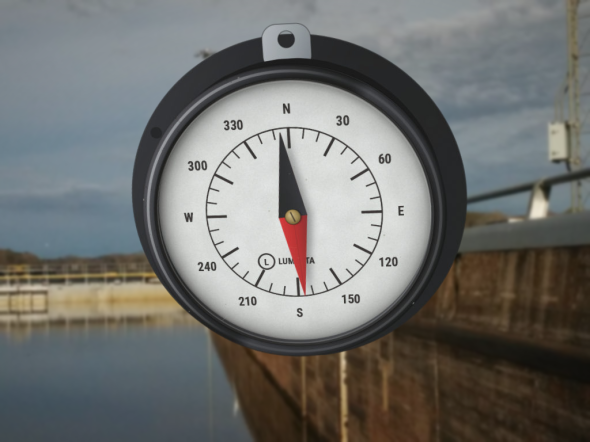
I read 175 °
